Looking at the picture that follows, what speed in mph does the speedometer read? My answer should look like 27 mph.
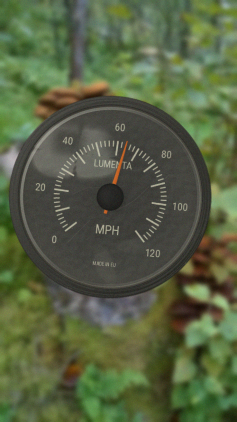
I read 64 mph
